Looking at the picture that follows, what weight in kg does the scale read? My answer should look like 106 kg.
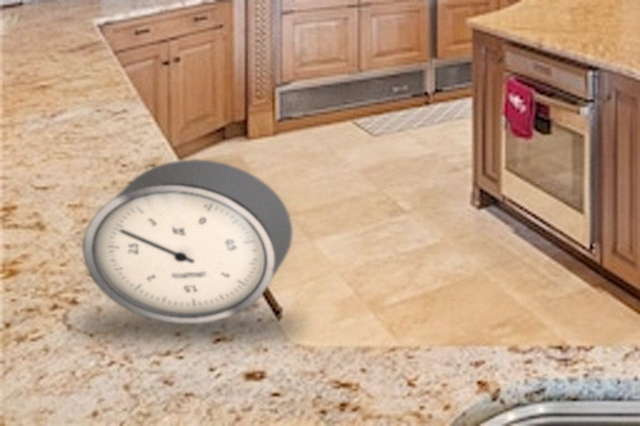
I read 2.75 kg
